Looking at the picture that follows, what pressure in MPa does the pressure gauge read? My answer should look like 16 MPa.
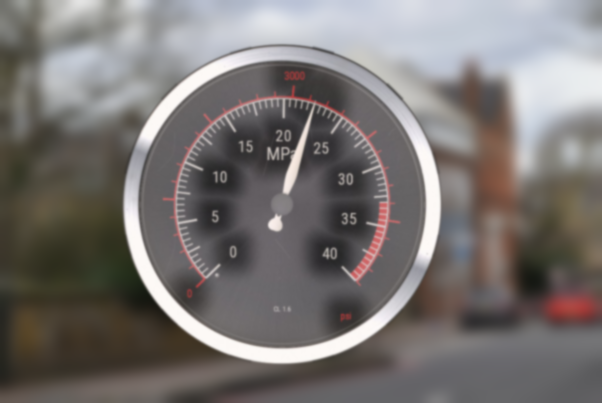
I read 22.5 MPa
